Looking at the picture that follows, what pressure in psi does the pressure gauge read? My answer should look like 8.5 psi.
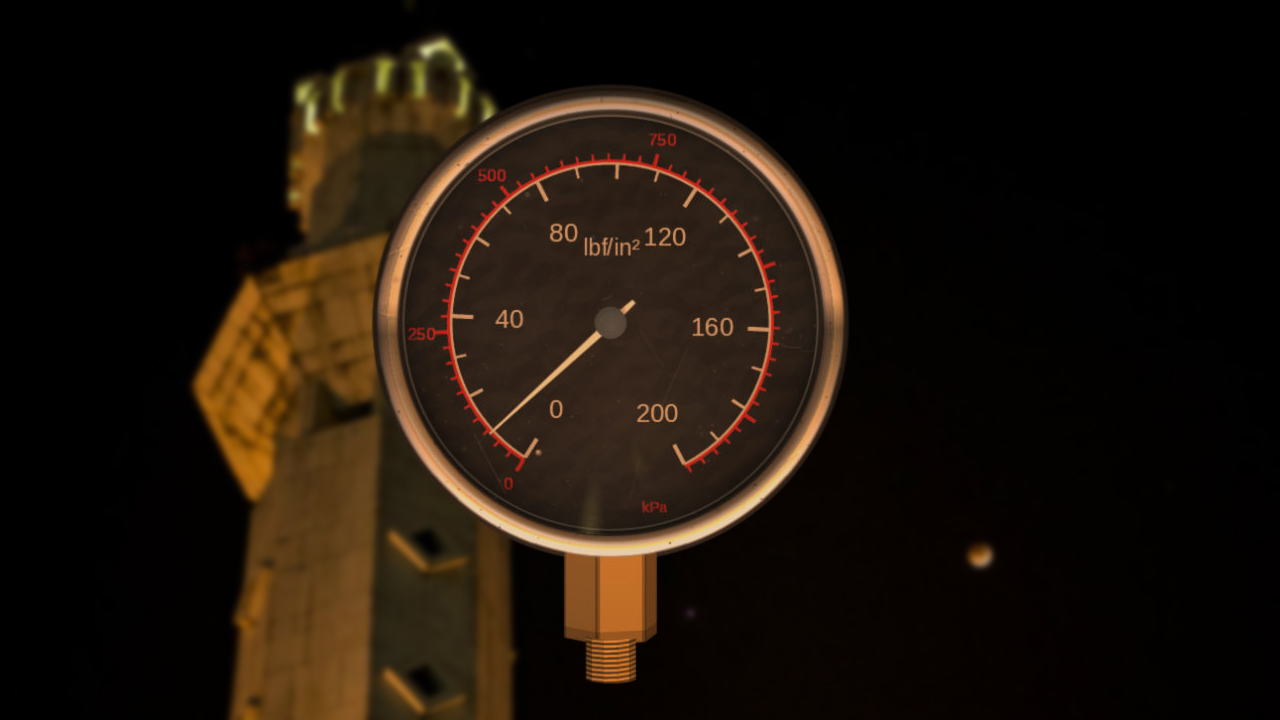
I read 10 psi
